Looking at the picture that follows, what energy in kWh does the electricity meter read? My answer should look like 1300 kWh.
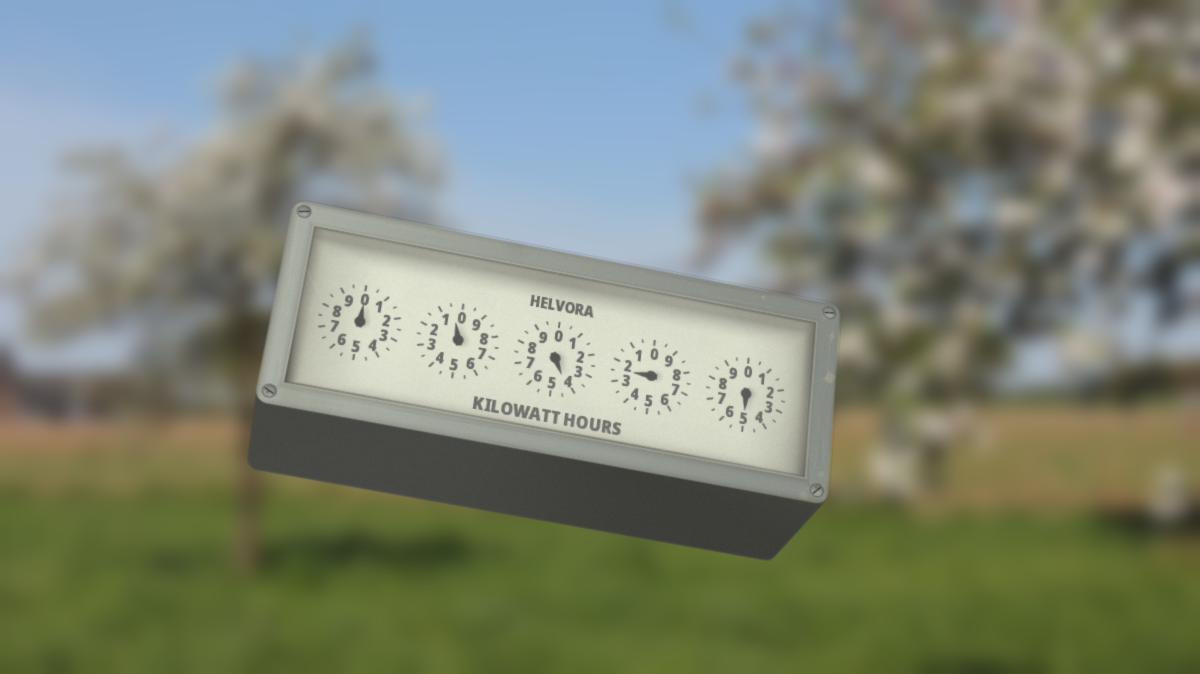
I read 425 kWh
